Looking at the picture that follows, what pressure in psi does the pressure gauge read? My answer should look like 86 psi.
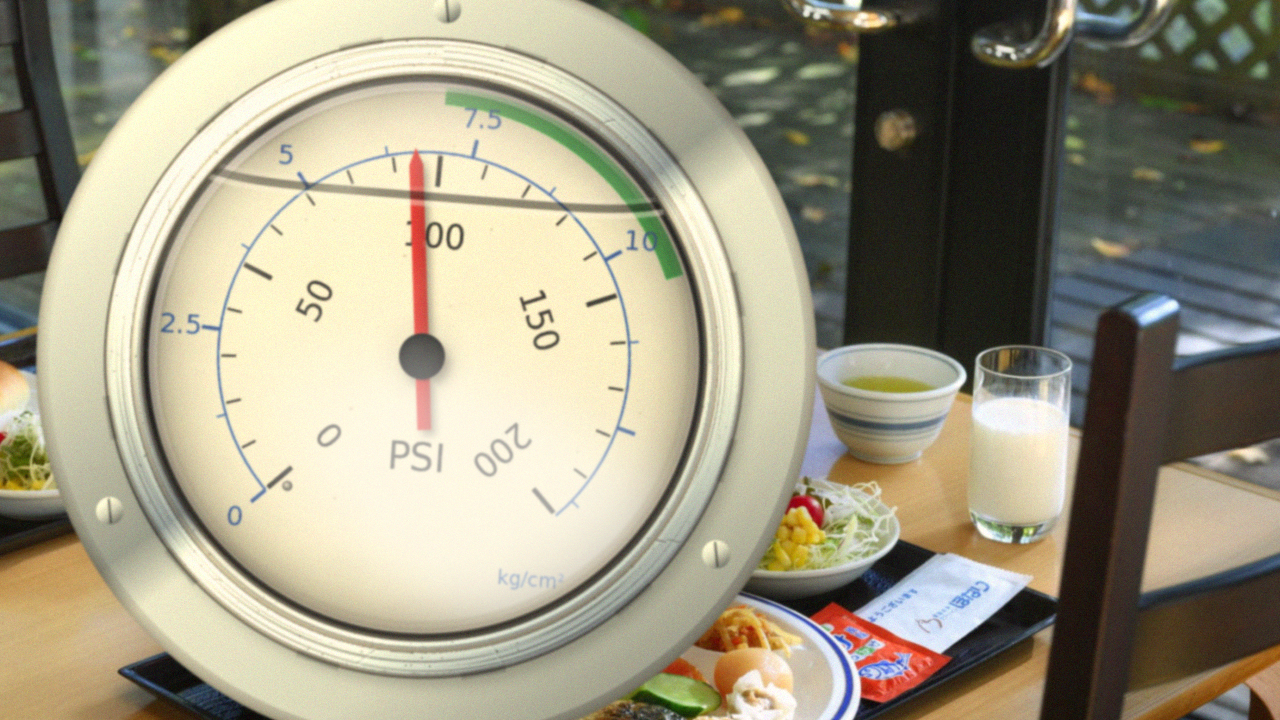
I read 95 psi
